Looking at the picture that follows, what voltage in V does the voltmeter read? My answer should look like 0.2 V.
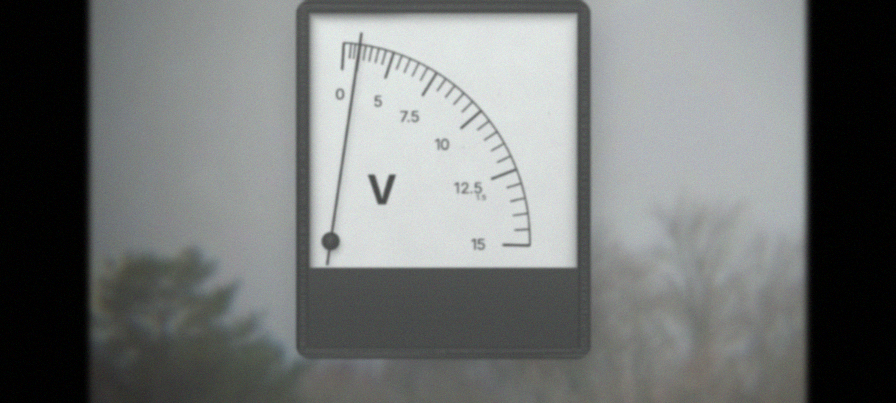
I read 2.5 V
